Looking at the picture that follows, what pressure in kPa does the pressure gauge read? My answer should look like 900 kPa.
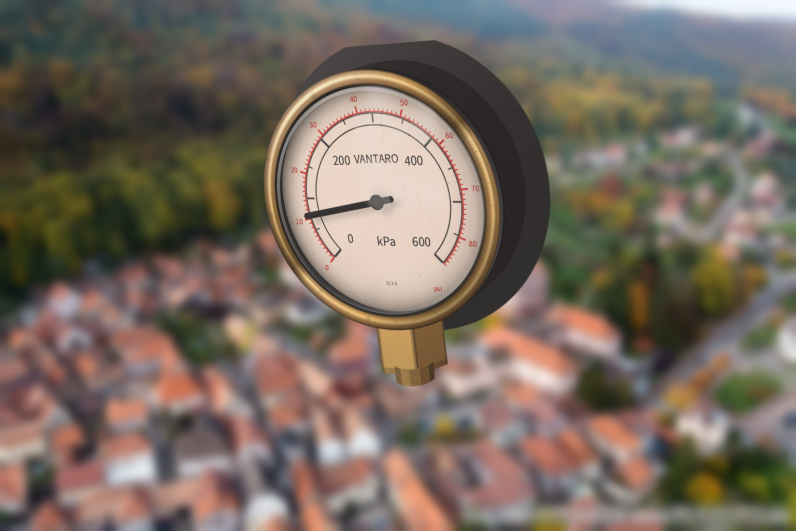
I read 75 kPa
